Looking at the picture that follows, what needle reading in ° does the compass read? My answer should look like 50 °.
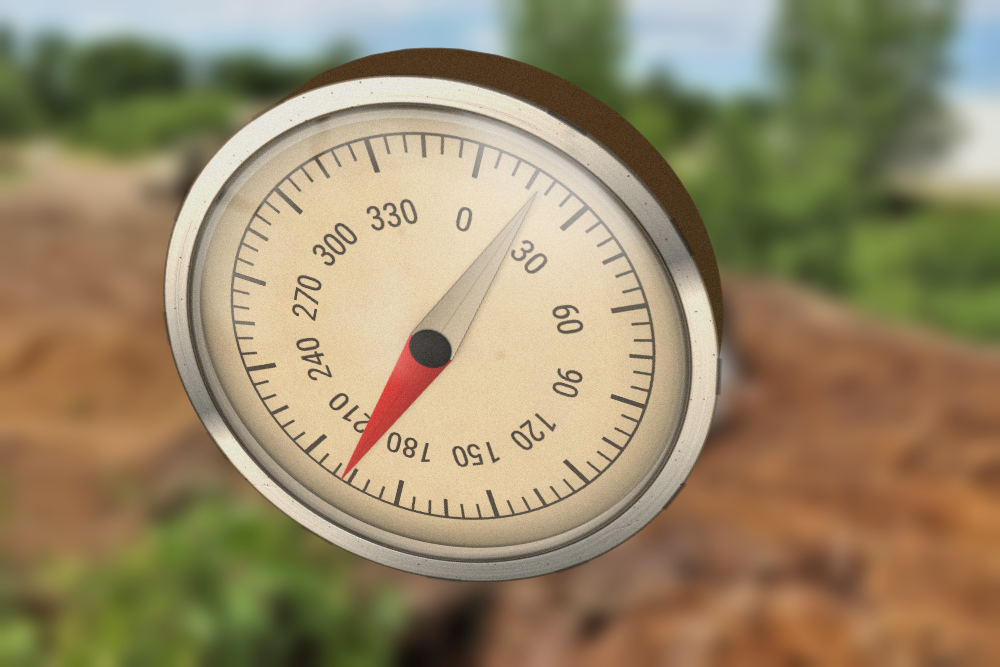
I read 197.5 °
